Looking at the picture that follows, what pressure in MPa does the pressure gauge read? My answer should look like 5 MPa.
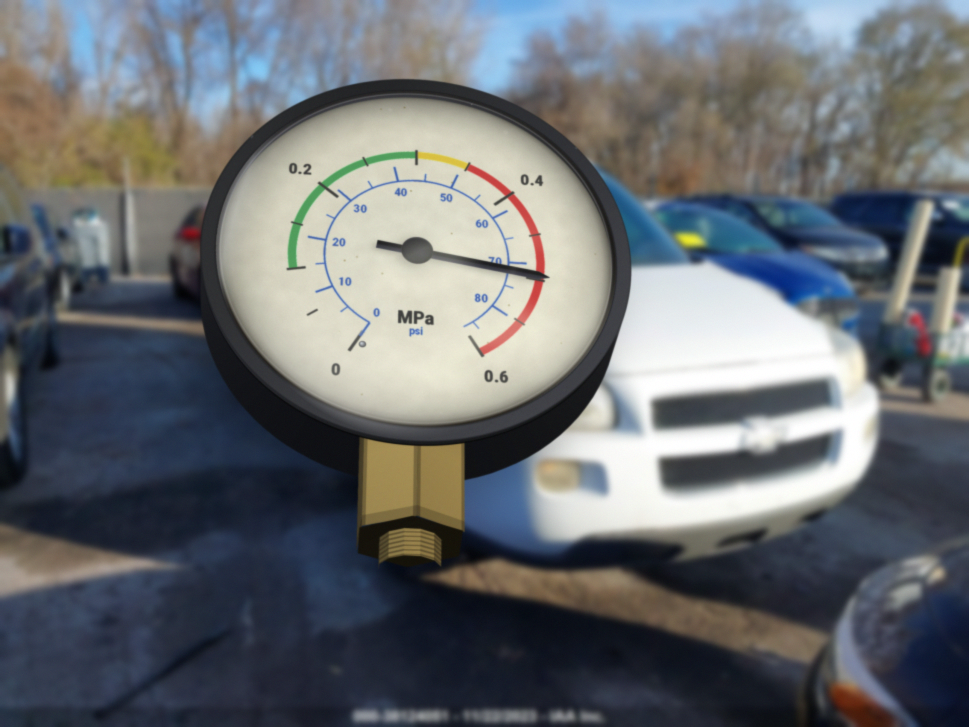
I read 0.5 MPa
